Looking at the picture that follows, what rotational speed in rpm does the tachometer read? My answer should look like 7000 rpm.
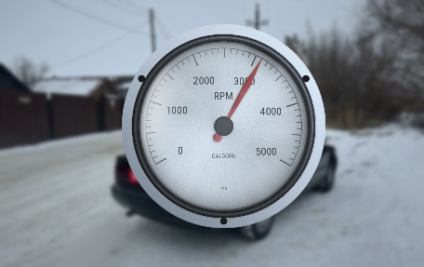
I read 3100 rpm
